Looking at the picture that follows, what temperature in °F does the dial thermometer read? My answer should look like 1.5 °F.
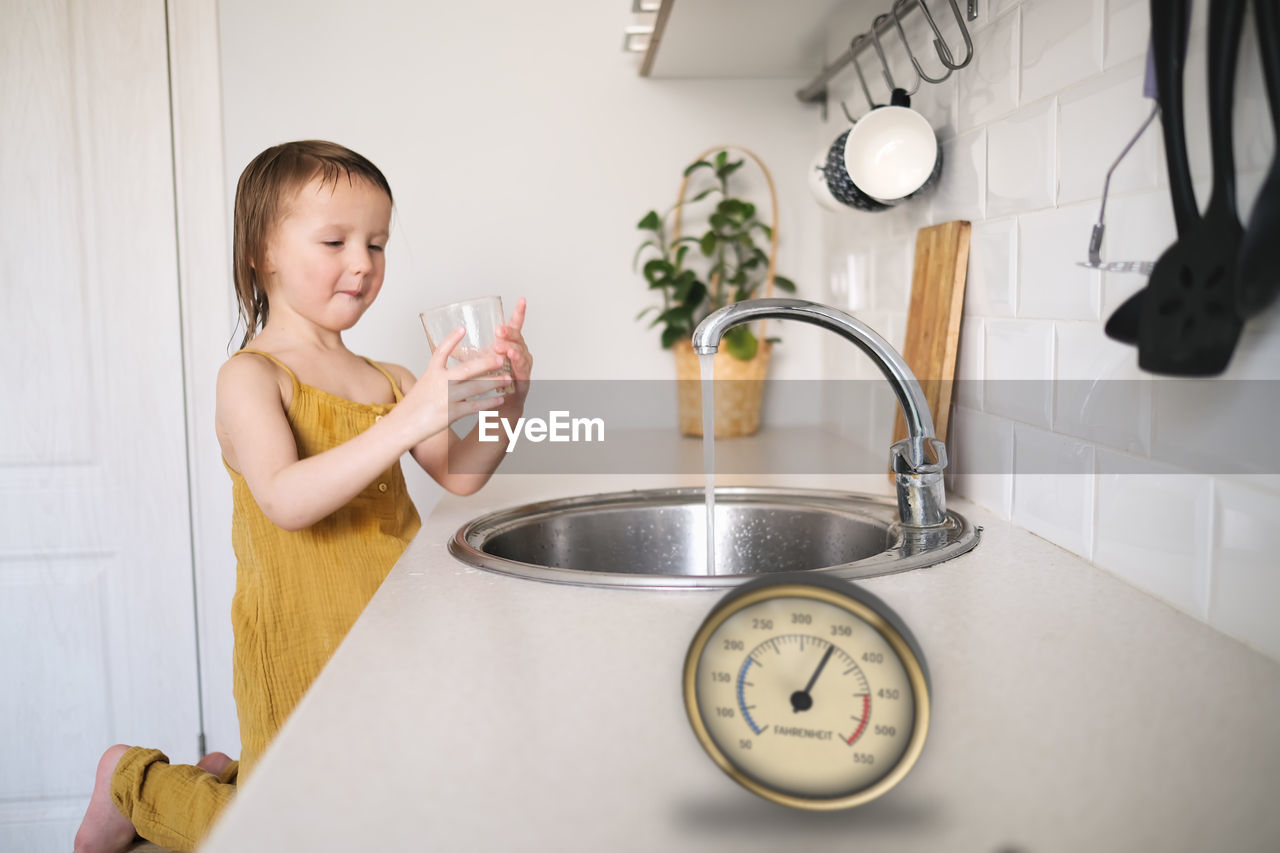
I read 350 °F
